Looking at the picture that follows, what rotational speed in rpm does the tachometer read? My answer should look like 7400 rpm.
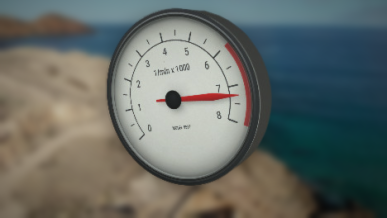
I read 7250 rpm
